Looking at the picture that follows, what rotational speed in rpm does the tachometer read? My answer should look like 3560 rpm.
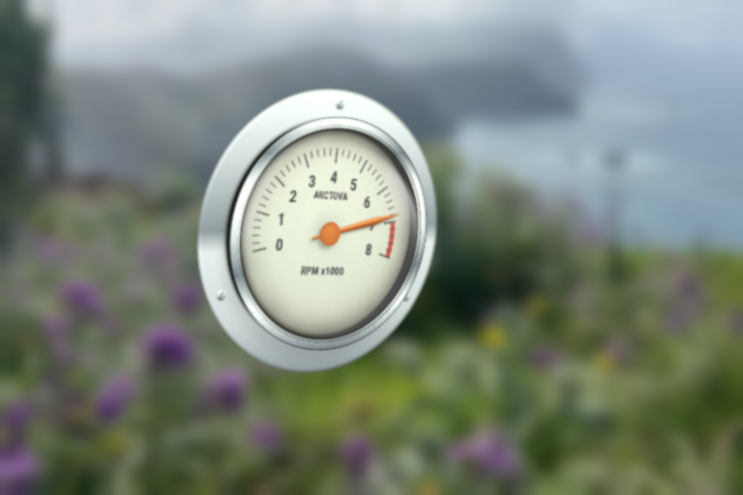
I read 6800 rpm
